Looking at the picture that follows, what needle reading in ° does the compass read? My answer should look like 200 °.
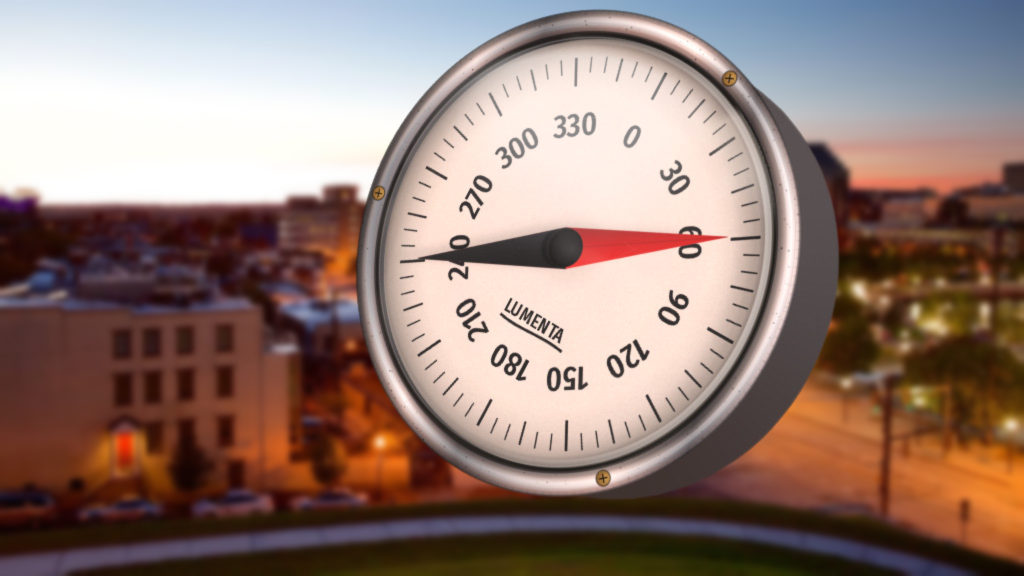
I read 60 °
